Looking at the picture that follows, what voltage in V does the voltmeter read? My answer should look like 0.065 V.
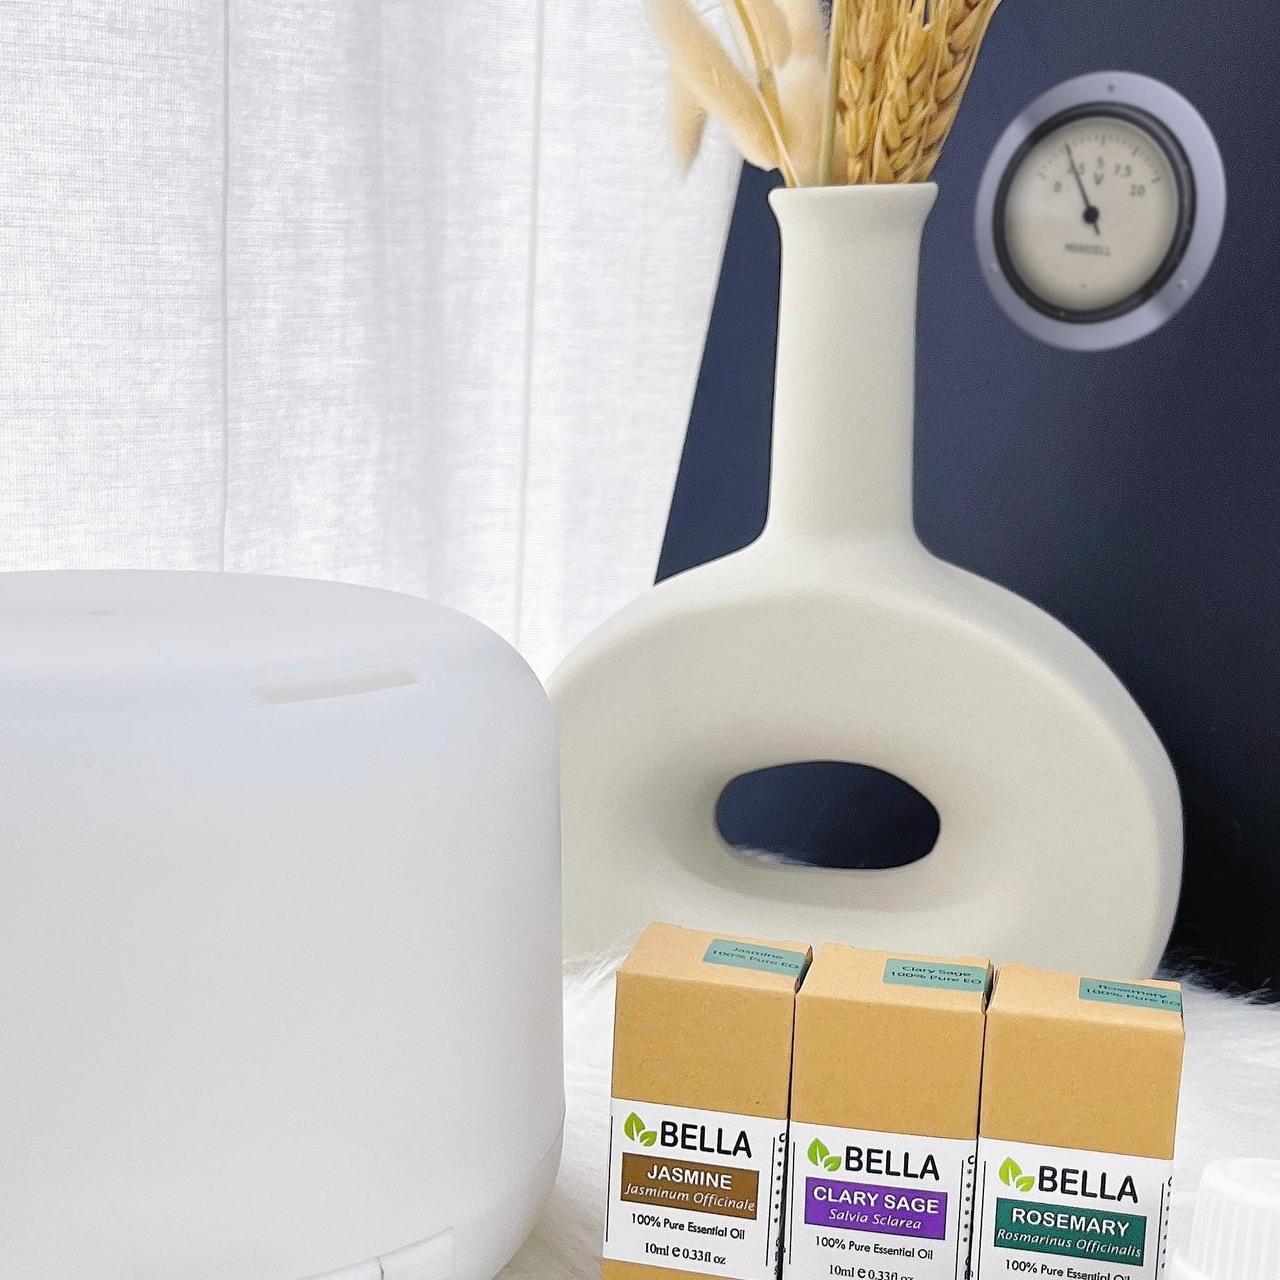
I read 2.5 V
